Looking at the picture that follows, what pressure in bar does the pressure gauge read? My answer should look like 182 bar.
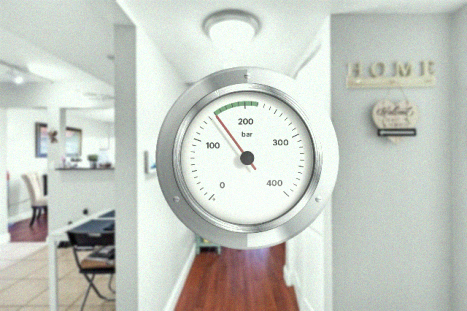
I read 150 bar
